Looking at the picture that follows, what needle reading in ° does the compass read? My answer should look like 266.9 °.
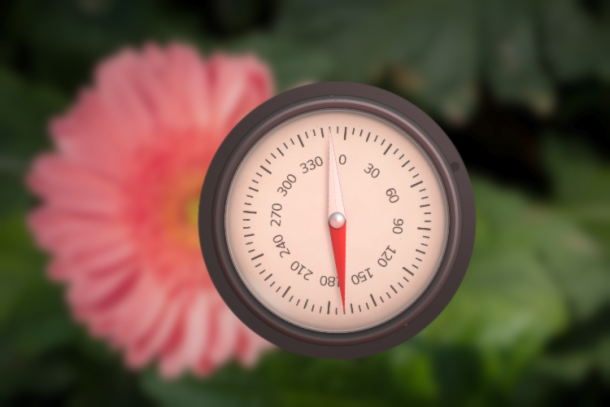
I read 170 °
